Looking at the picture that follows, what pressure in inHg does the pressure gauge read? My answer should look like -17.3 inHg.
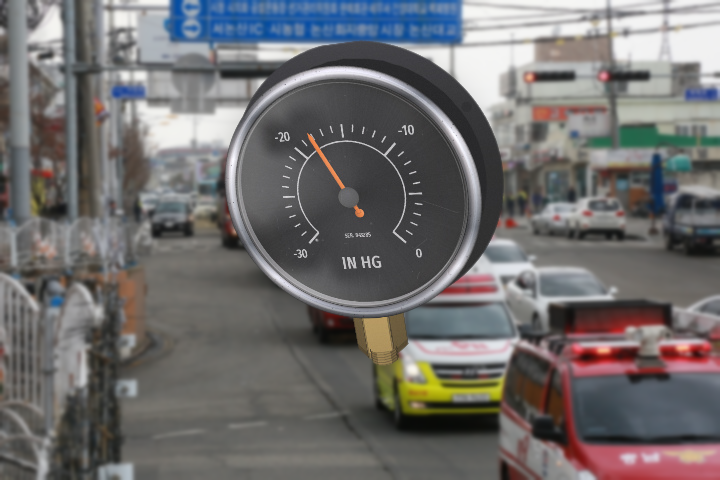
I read -18 inHg
